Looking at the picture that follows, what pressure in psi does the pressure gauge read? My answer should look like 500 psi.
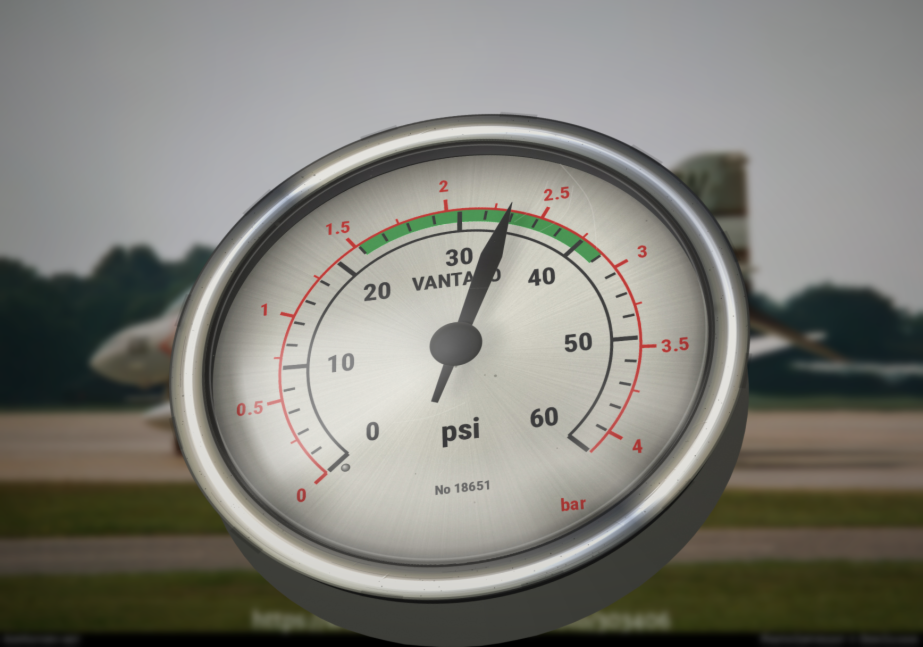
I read 34 psi
